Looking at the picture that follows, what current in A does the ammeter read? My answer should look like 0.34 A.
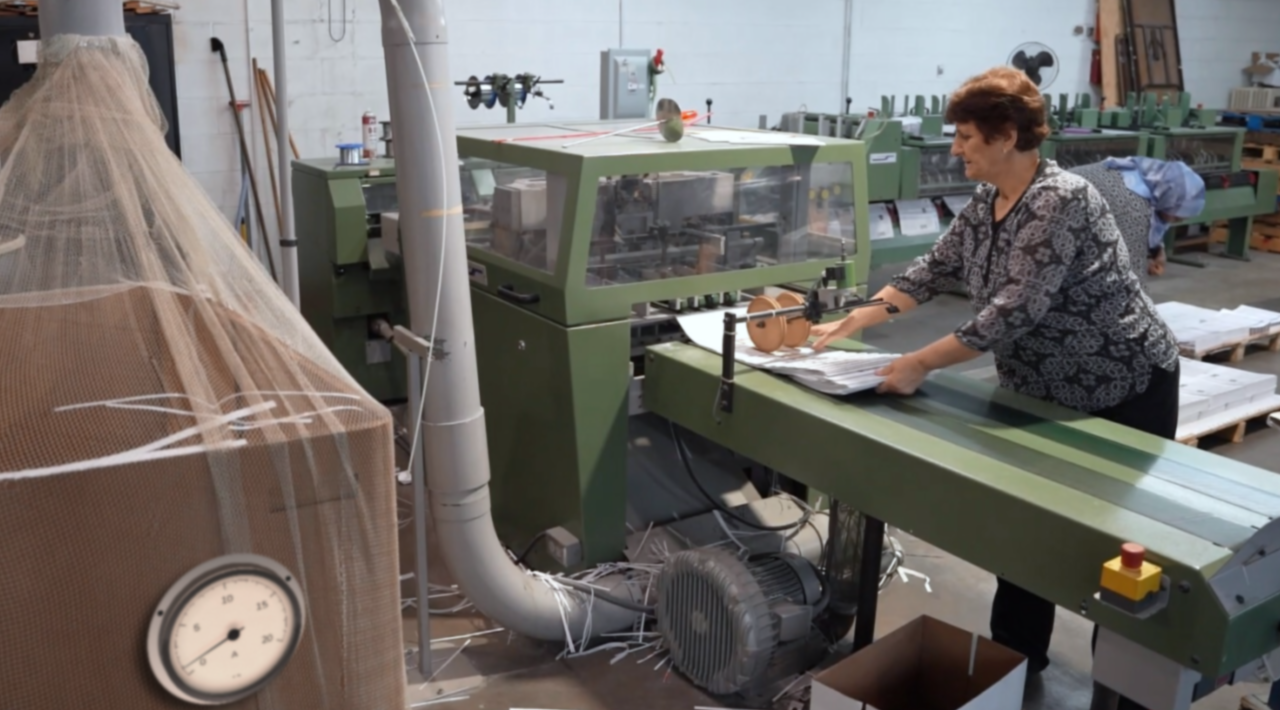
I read 1 A
